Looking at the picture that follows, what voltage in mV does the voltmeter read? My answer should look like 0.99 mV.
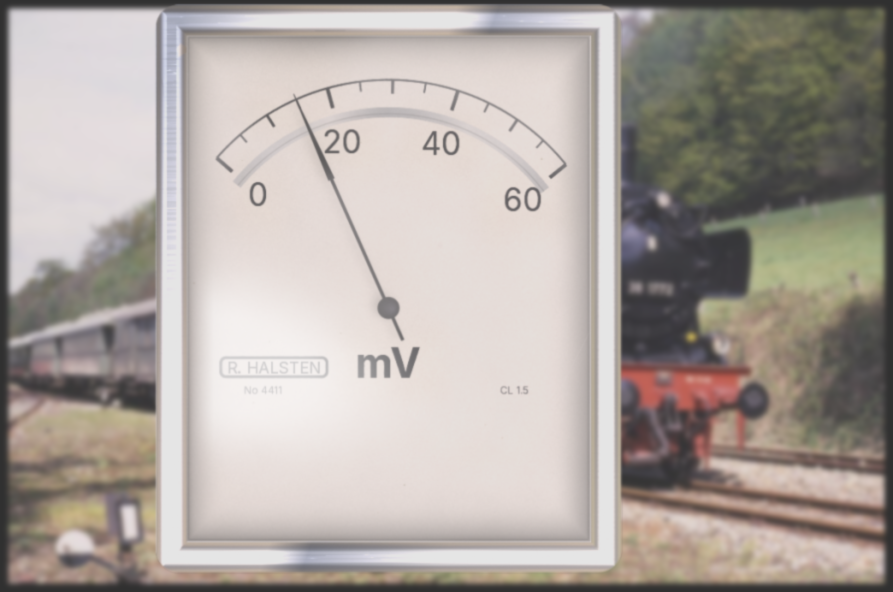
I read 15 mV
